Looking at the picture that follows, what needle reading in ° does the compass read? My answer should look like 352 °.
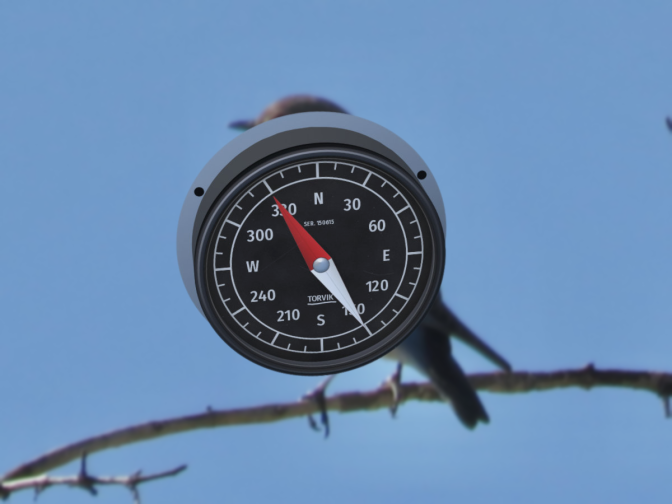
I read 330 °
